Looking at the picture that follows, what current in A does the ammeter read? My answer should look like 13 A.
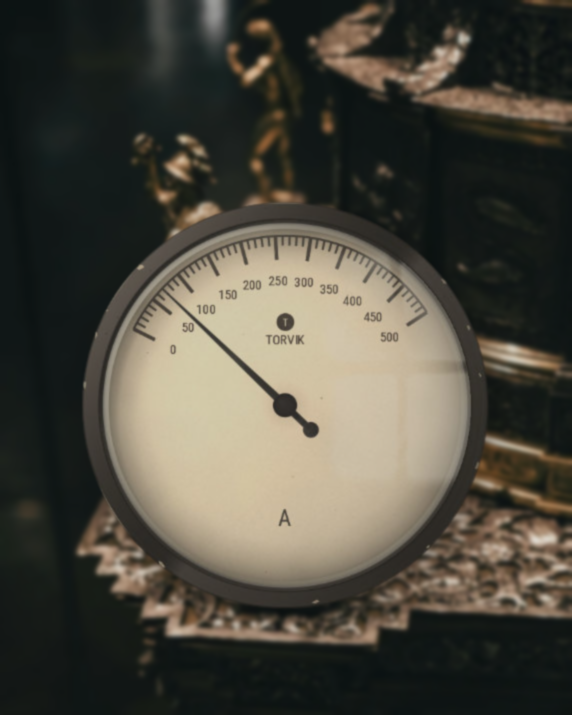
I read 70 A
